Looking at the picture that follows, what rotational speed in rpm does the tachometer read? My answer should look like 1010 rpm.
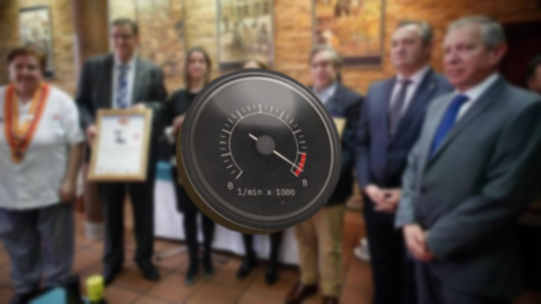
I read 7750 rpm
